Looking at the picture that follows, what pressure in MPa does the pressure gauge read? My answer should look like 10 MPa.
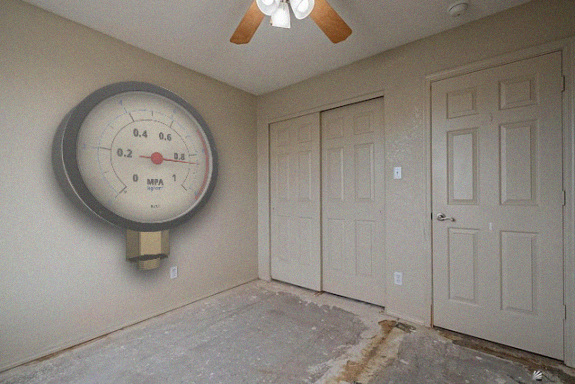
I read 0.85 MPa
